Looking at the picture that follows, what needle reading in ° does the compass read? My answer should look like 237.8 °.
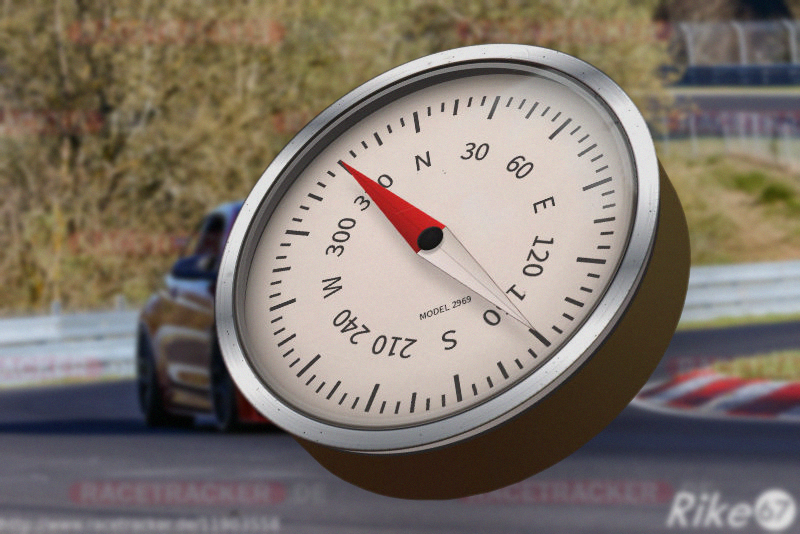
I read 330 °
